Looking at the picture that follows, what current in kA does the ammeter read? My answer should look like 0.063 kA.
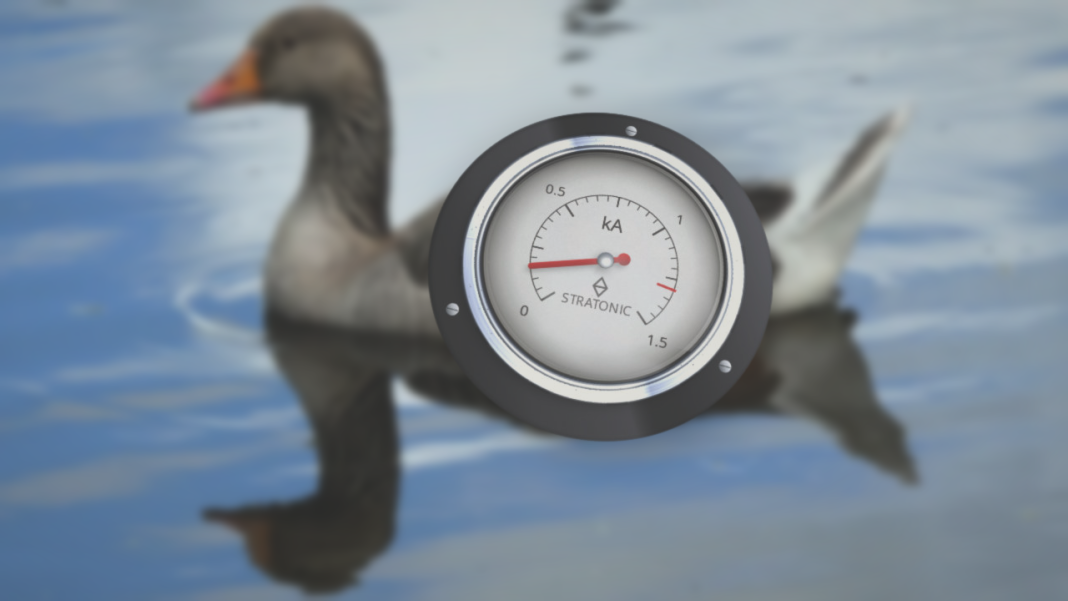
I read 0.15 kA
